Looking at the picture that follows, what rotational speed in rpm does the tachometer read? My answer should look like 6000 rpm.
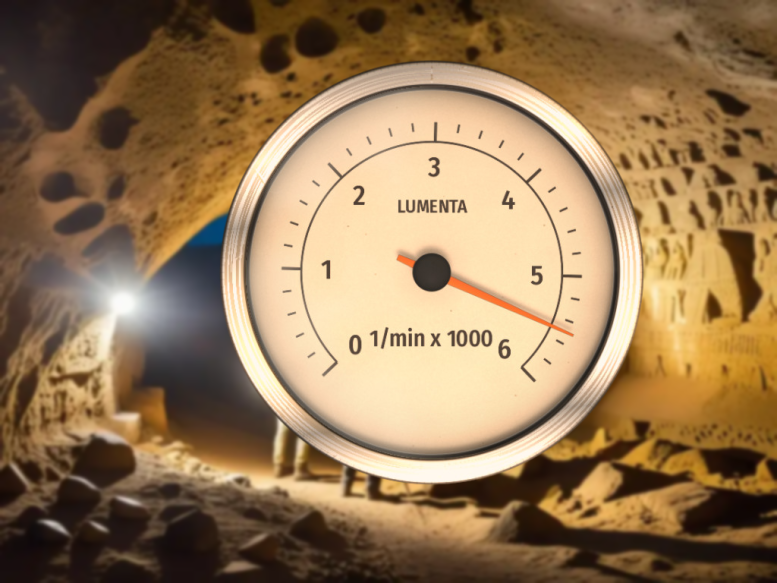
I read 5500 rpm
